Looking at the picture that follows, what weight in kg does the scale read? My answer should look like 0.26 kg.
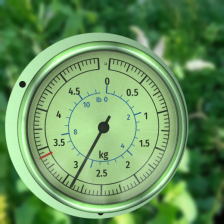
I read 2.9 kg
